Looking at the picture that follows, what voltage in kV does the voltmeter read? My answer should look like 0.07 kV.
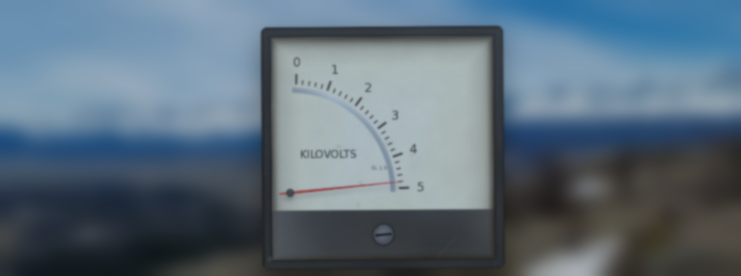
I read 4.8 kV
